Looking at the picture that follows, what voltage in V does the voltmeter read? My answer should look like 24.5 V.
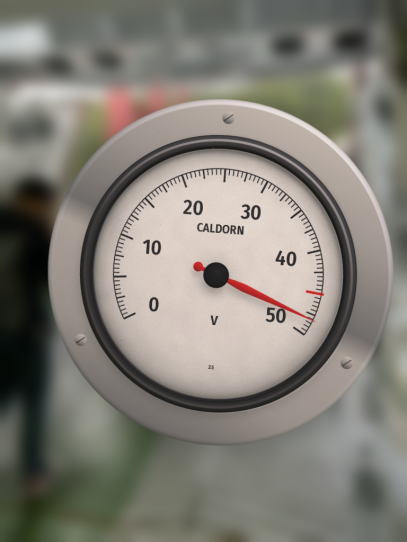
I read 48 V
